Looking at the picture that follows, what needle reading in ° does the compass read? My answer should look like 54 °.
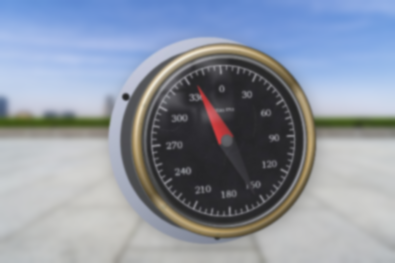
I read 335 °
